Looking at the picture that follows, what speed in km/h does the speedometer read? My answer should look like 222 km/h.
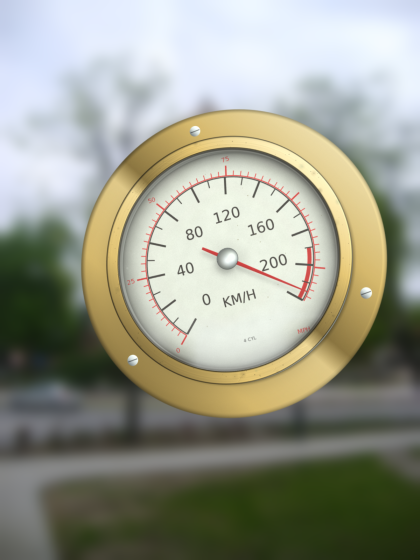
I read 215 km/h
